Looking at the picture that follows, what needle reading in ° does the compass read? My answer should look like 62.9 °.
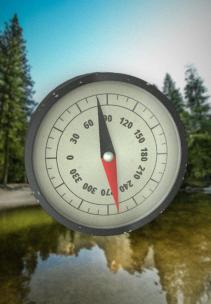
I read 260 °
